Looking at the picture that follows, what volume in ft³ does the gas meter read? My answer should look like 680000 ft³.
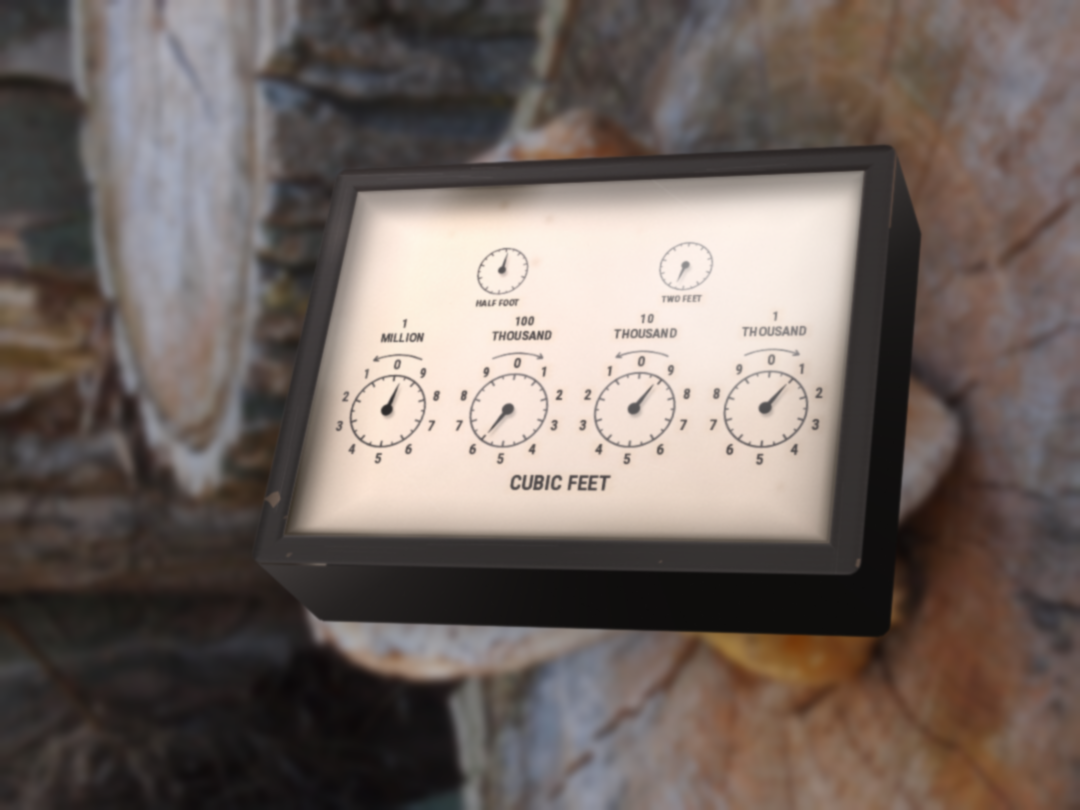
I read 959100 ft³
